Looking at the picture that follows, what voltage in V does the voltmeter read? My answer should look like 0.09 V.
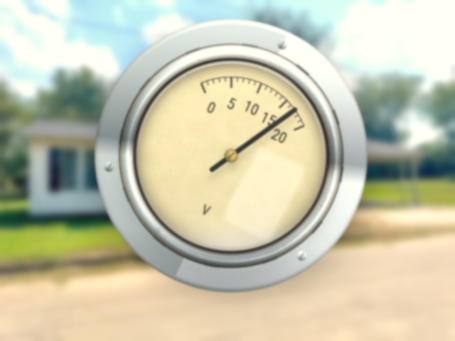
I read 17 V
